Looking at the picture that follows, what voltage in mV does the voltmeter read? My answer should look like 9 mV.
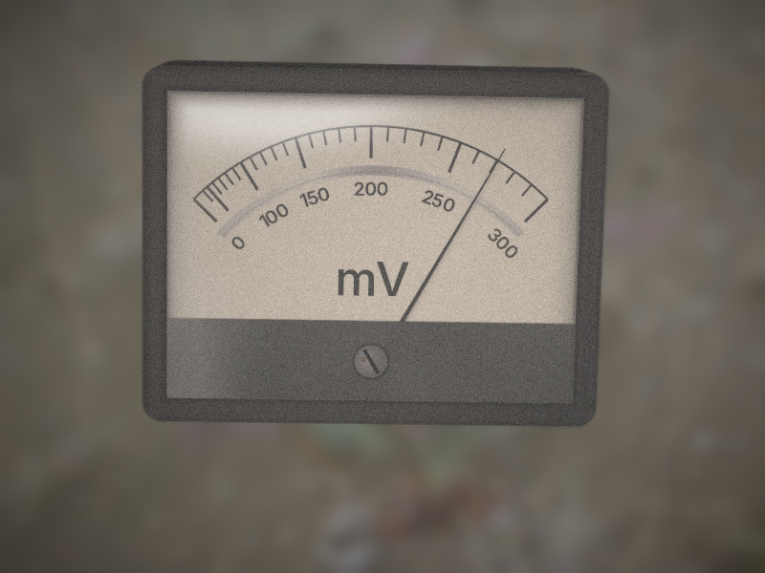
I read 270 mV
